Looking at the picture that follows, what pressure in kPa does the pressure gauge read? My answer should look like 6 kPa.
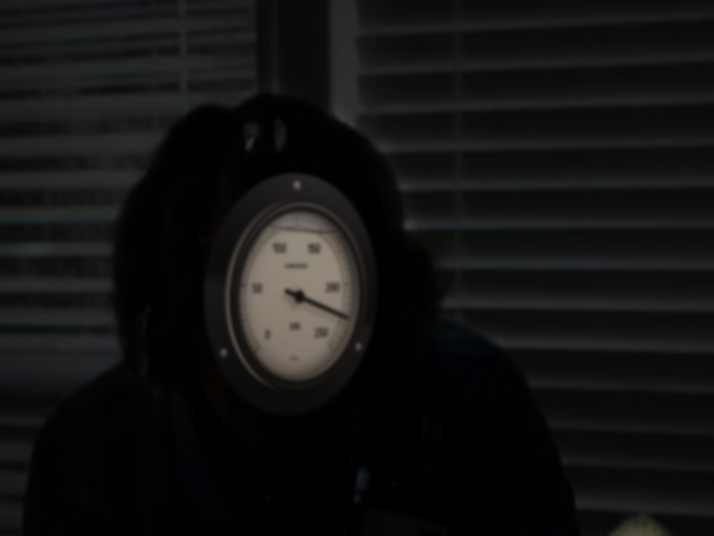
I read 225 kPa
